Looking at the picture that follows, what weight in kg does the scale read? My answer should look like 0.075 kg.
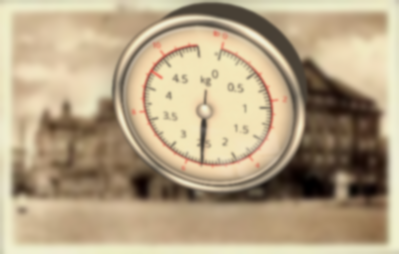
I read 2.5 kg
